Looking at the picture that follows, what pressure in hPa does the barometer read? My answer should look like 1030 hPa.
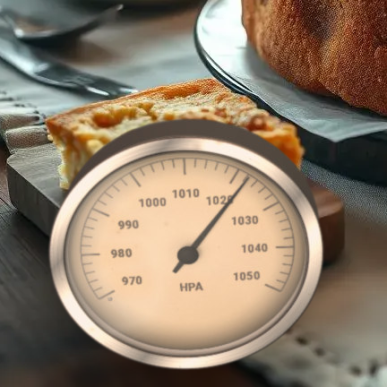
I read 1022 hPa
